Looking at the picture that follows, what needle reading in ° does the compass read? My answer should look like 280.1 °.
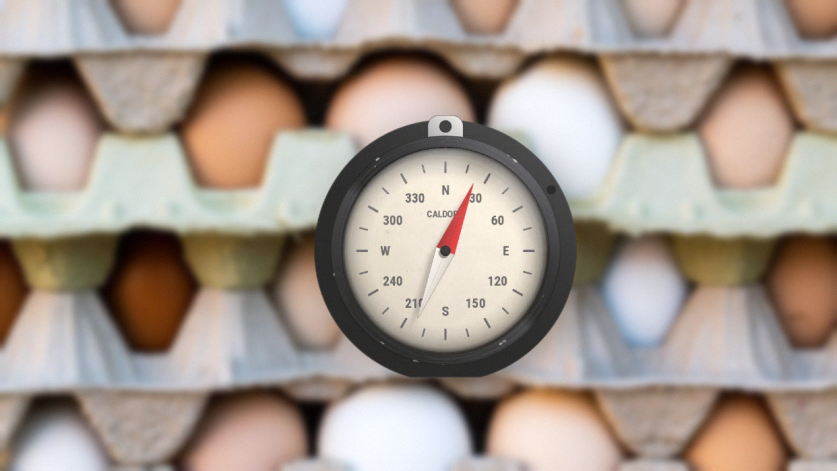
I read 22.5 °
